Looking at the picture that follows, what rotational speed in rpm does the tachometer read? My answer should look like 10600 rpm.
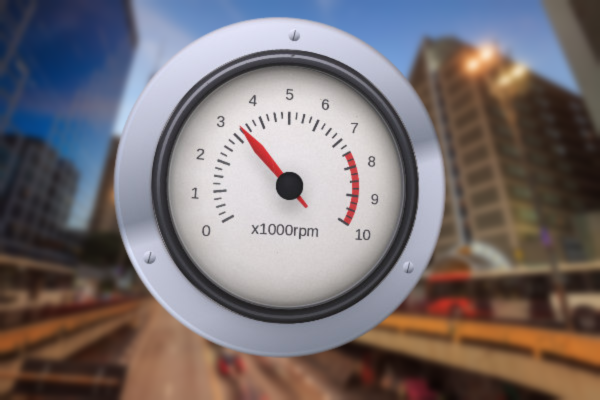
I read 3250 rpm
